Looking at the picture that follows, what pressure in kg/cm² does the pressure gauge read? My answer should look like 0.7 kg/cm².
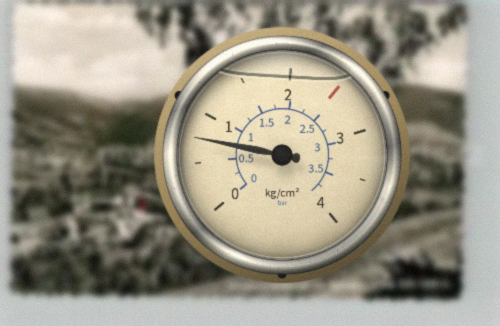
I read 0.75 kg/cm²
